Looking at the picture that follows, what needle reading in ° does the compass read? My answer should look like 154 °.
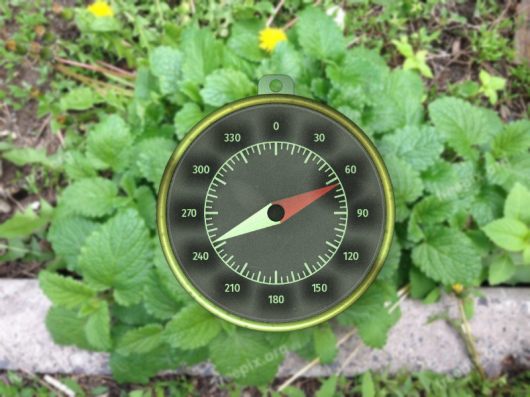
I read 65 °
